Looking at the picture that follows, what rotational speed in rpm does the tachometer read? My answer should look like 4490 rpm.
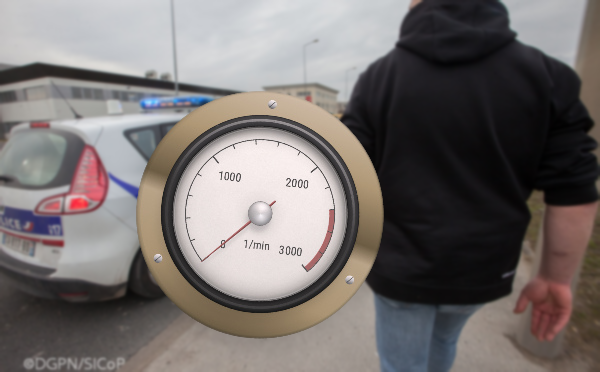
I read 0 rpm
